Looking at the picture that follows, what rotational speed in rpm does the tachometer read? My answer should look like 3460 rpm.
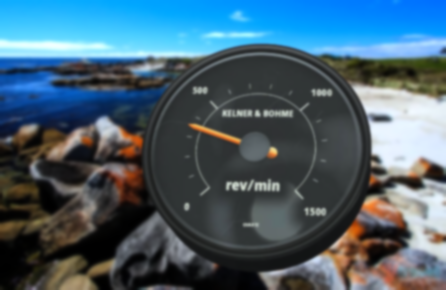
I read 350 rpm
